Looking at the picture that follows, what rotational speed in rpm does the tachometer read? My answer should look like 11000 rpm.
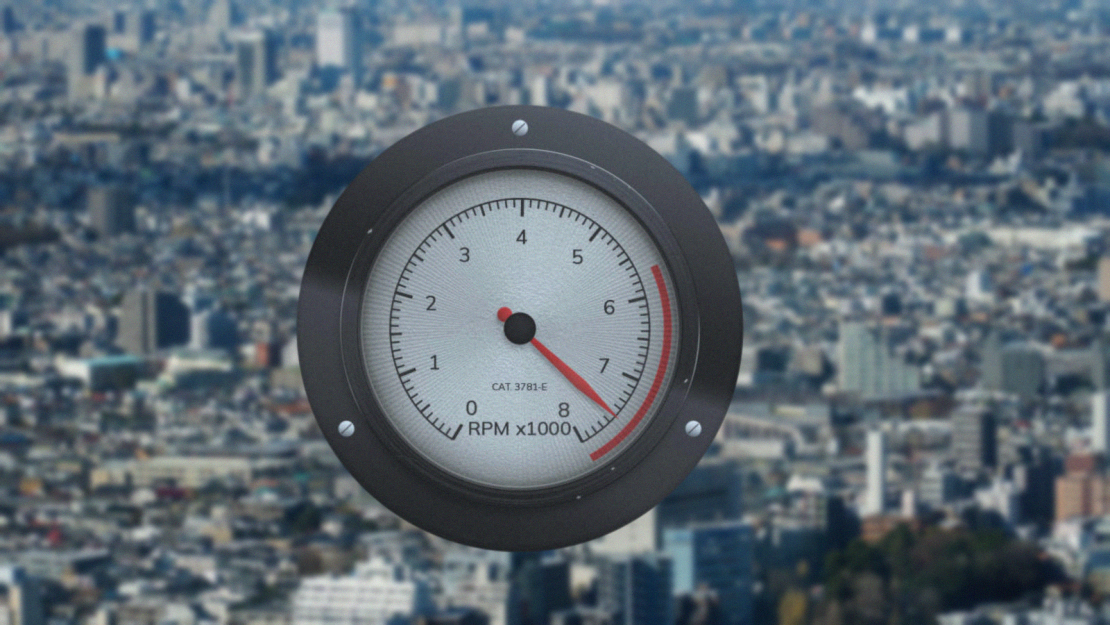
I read 7500 rpm
